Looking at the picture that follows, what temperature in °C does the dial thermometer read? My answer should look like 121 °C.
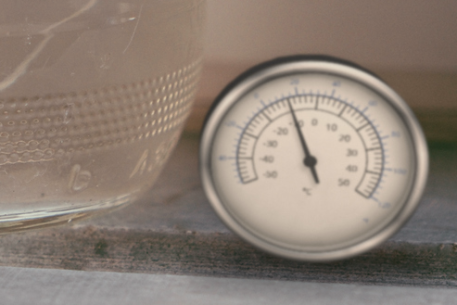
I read -10 °C
